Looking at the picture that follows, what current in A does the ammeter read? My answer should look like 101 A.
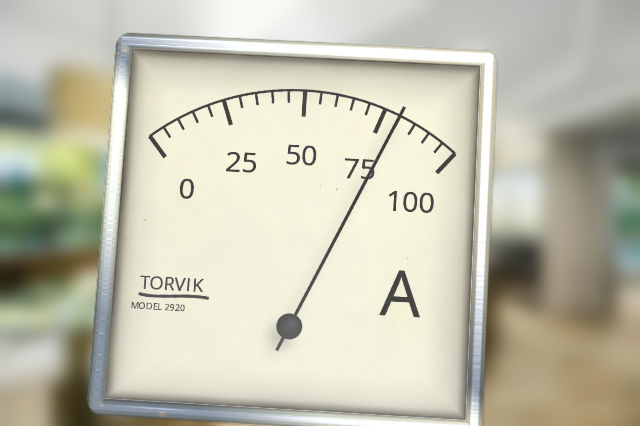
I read 80 A
